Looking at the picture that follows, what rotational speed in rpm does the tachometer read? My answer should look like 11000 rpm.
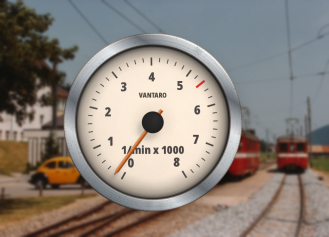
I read 200 rpm
